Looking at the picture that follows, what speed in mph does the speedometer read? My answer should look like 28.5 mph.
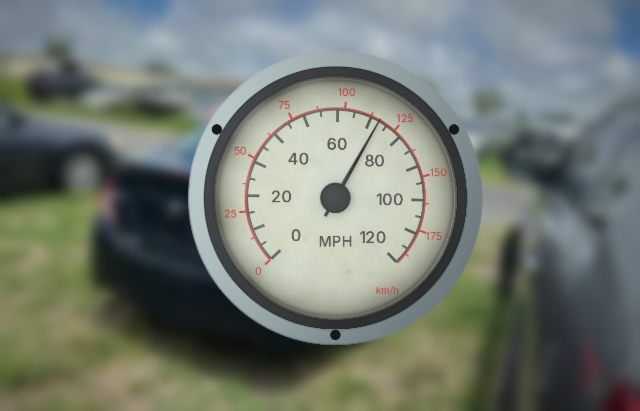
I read 72.5 mph
